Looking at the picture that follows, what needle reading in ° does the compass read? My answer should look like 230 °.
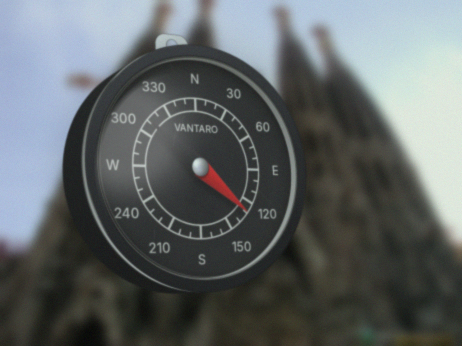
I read 130 °
